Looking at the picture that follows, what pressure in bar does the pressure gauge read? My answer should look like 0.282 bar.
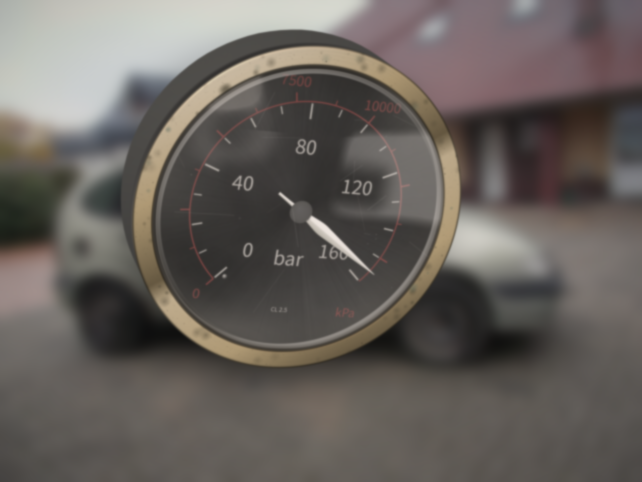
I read 155 bar
